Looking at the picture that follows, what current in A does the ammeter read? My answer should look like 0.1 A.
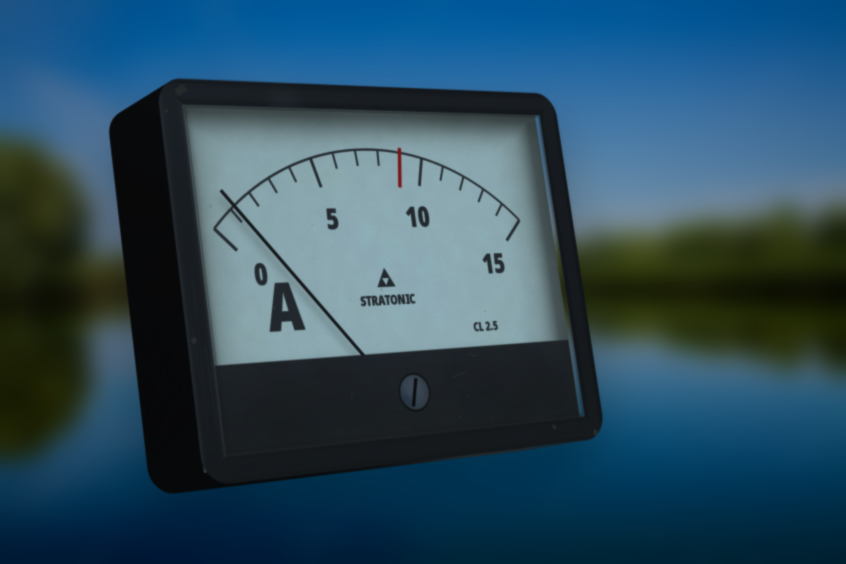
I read 1 A
